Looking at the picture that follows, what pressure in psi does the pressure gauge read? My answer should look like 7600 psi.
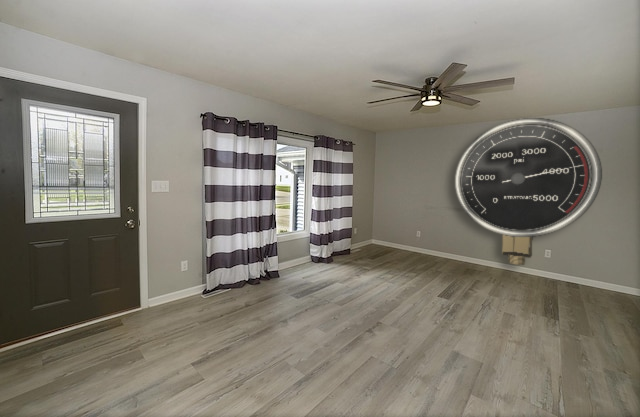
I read 4000 psi
